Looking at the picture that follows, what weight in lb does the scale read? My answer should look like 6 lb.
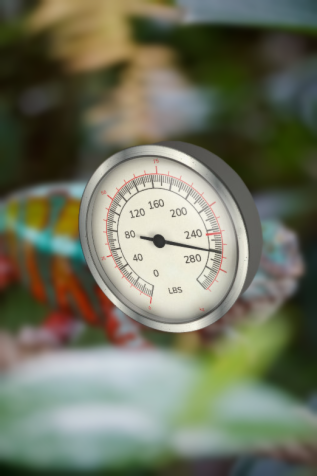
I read 260 lb
